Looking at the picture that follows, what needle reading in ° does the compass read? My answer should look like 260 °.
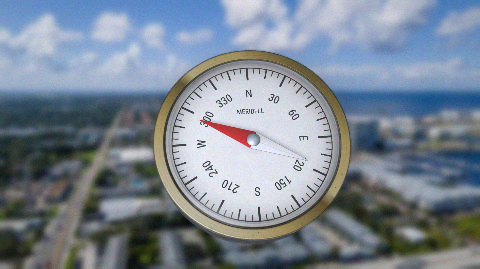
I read 295 °
